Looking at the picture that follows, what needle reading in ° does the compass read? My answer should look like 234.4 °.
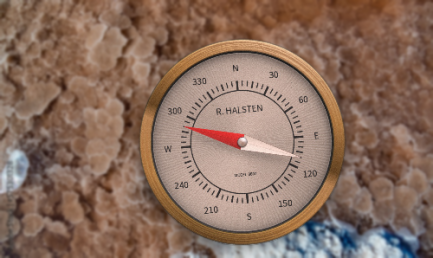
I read 290 °
